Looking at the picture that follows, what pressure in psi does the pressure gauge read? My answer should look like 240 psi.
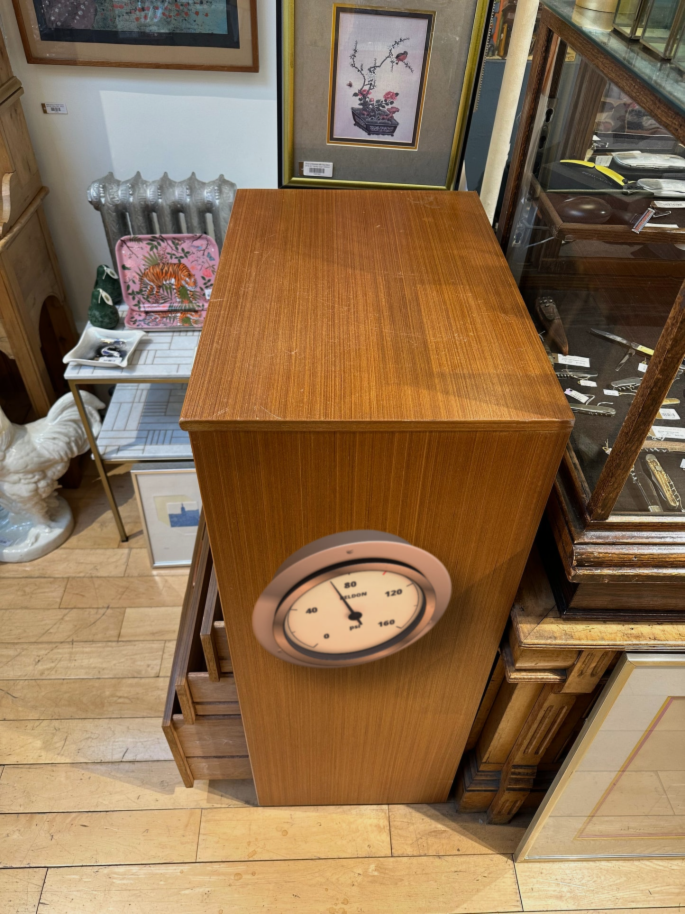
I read 70 psi
